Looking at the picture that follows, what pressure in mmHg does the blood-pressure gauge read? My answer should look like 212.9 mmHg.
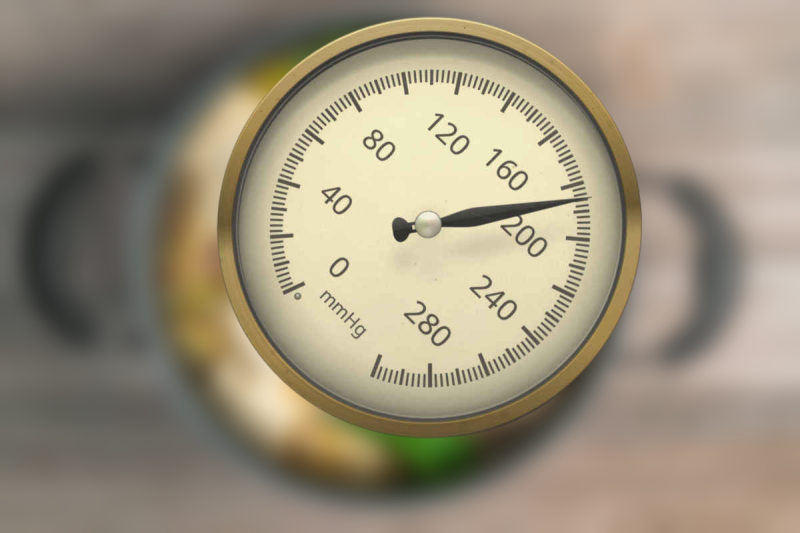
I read 186 mmHg
